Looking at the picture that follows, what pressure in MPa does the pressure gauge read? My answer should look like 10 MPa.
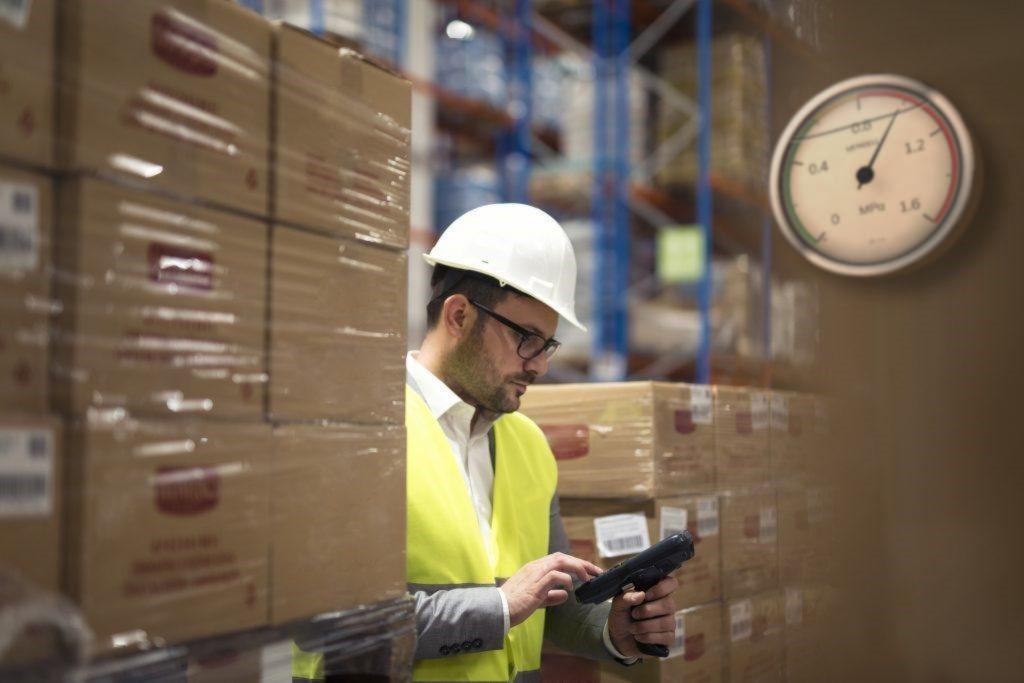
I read 1 MPa
